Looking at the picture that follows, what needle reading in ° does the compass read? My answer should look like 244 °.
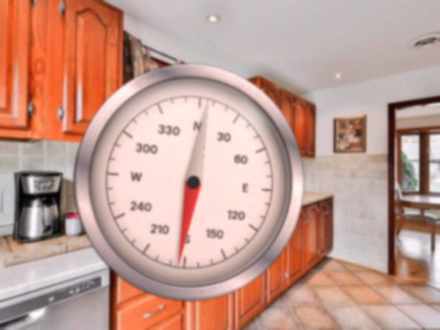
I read 185 °
